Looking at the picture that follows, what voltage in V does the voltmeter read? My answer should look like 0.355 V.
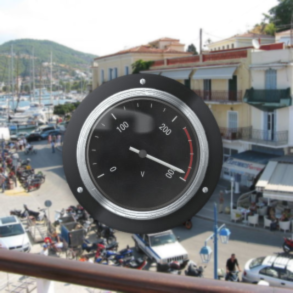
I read 290 V
